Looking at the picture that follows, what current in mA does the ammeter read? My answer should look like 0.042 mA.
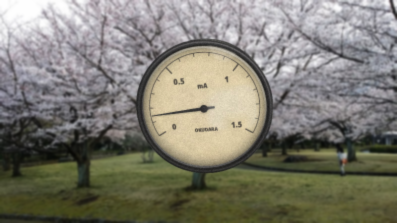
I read 0.15 mA
